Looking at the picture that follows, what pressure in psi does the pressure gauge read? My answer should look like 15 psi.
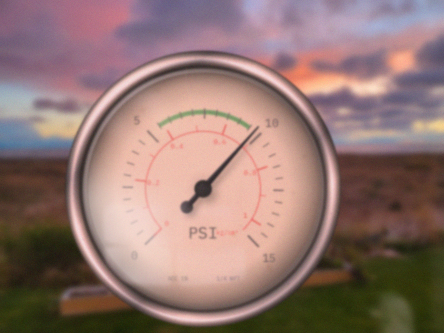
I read 9.75 psi
